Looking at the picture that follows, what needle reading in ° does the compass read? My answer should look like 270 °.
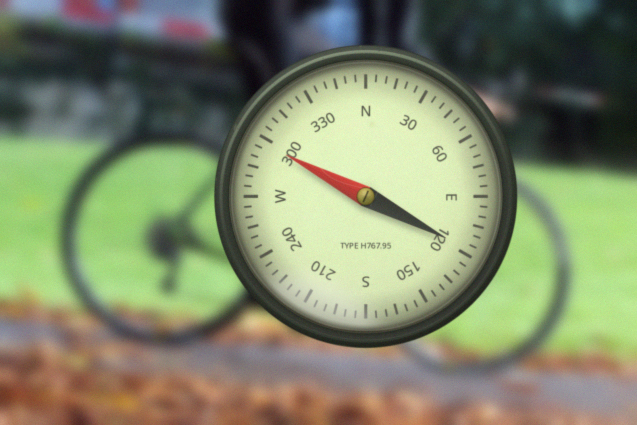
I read 297.5 °
